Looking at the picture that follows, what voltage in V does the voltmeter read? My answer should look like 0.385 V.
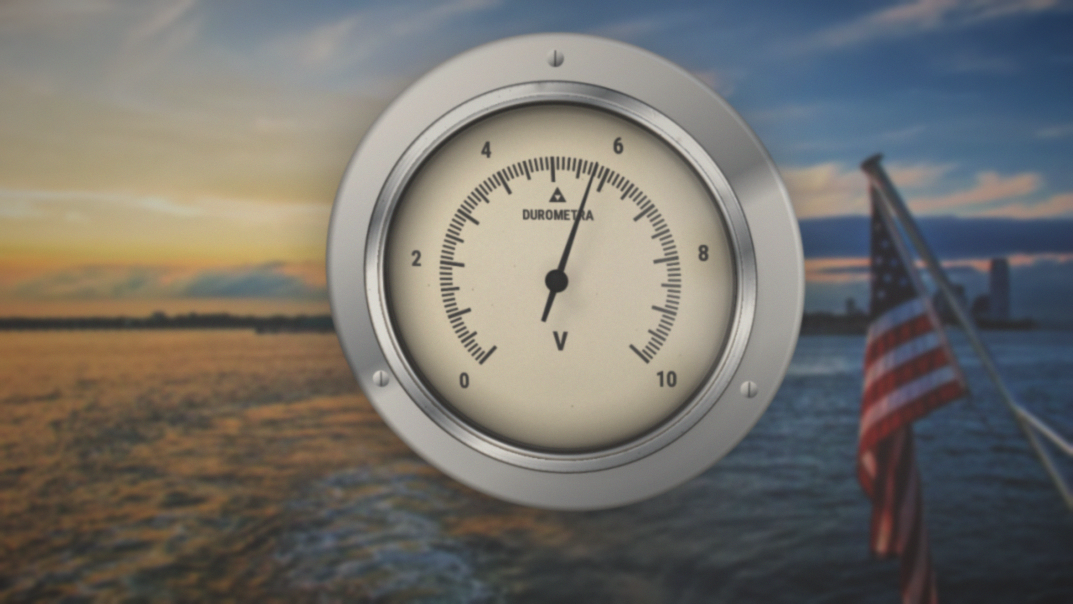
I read 5.8 V
